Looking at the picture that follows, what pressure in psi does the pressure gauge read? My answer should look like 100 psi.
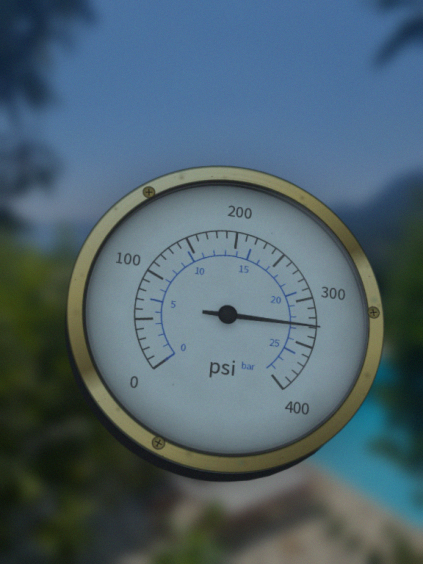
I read 330 psi
